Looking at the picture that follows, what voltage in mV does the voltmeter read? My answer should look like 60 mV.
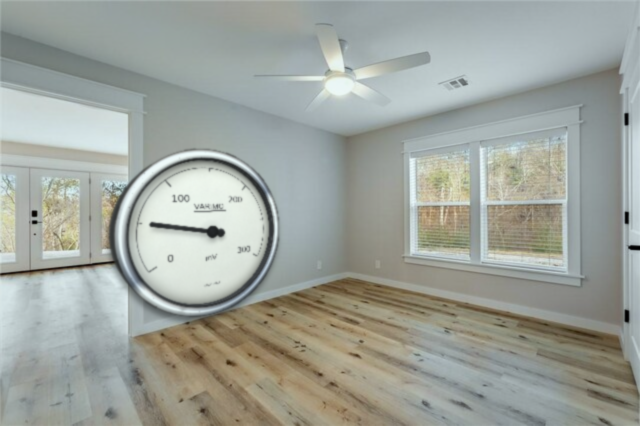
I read 50 mV
